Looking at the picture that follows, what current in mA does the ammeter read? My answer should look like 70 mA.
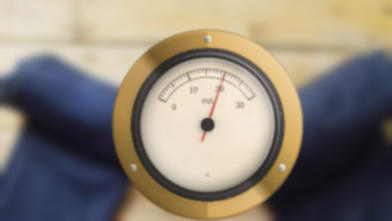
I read 20 mA
